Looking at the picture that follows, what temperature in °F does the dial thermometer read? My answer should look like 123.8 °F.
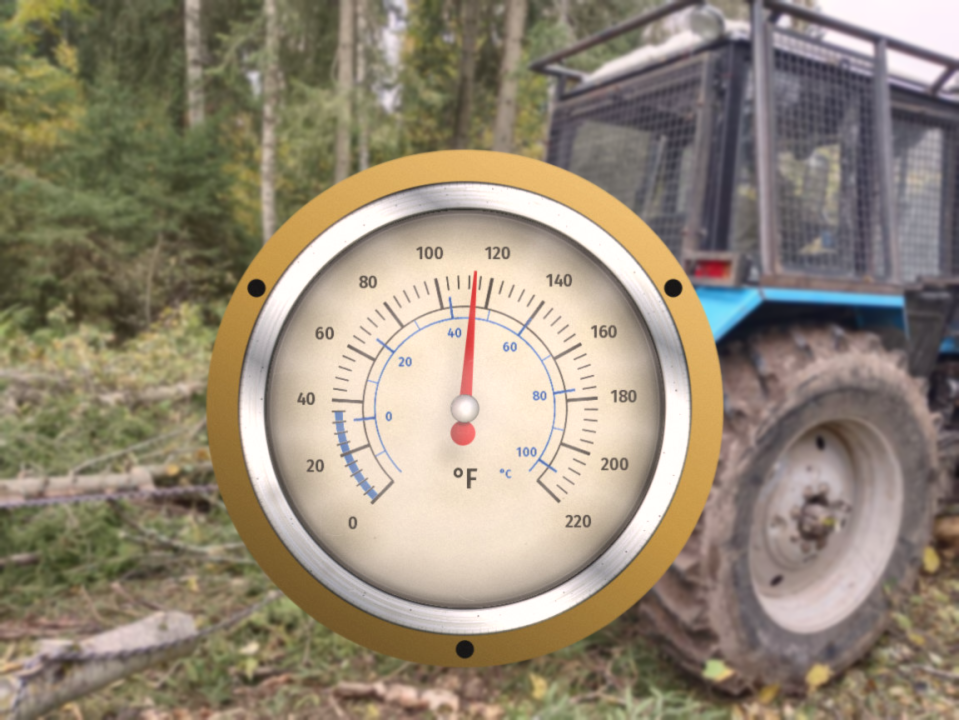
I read 114 °F
